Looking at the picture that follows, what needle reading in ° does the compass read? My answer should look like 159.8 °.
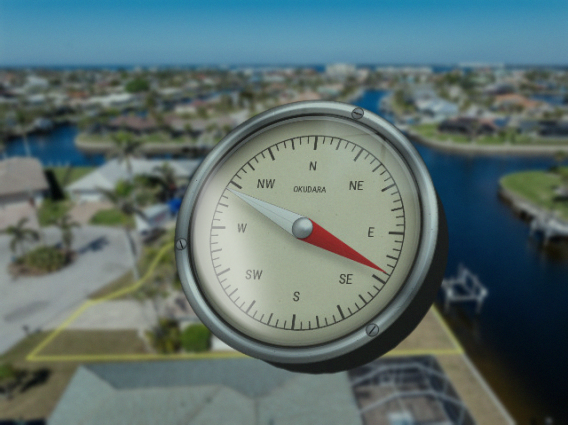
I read 115 °
